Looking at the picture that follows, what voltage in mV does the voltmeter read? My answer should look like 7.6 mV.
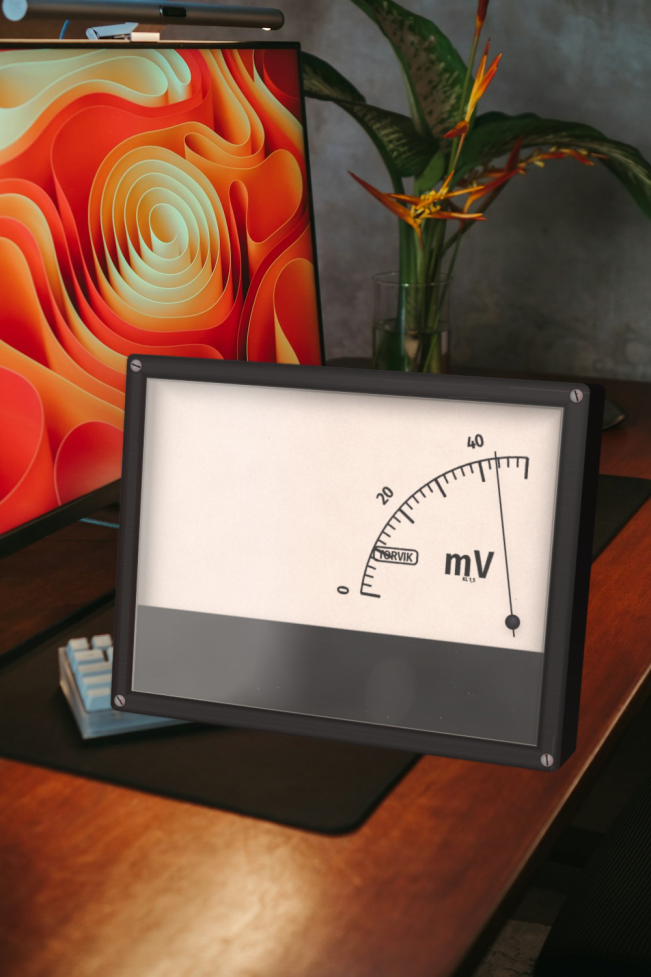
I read 44 mV
